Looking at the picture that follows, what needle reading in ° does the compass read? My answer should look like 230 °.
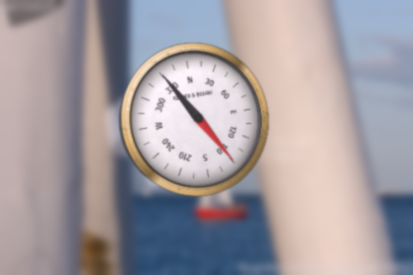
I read 150 °
